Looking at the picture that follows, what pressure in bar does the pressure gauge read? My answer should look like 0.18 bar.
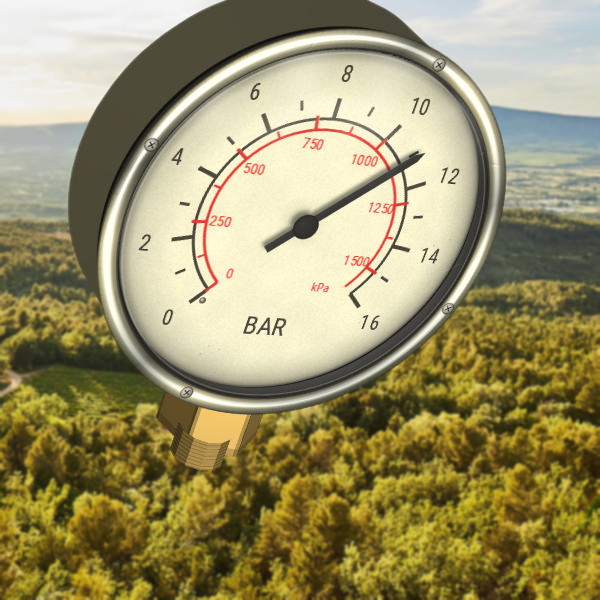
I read 11 bar
